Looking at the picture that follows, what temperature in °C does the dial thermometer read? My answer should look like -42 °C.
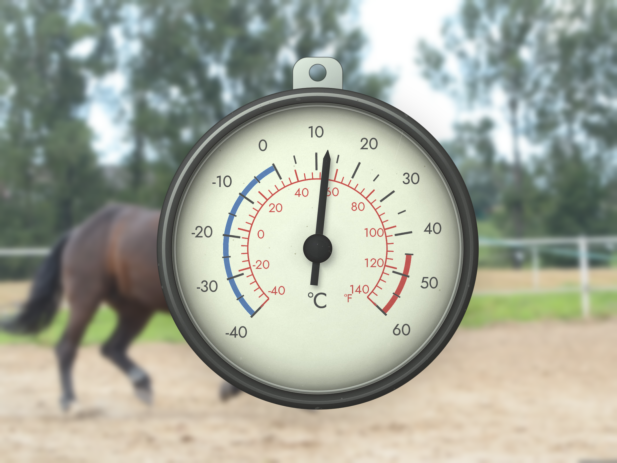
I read 12.5 °C
